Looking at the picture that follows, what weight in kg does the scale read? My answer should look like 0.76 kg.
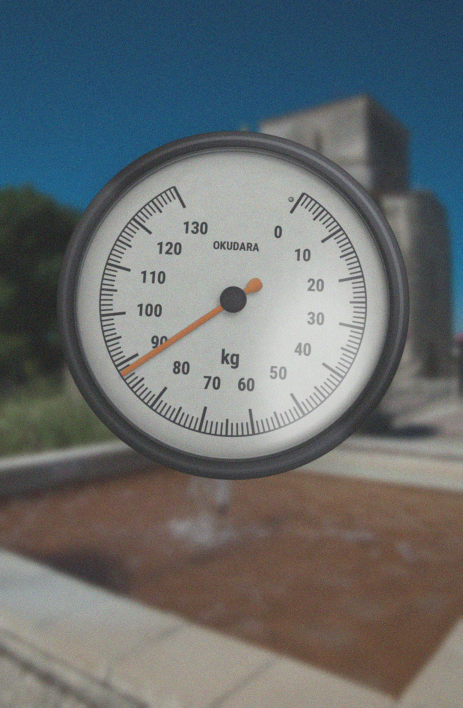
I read 88 kg
